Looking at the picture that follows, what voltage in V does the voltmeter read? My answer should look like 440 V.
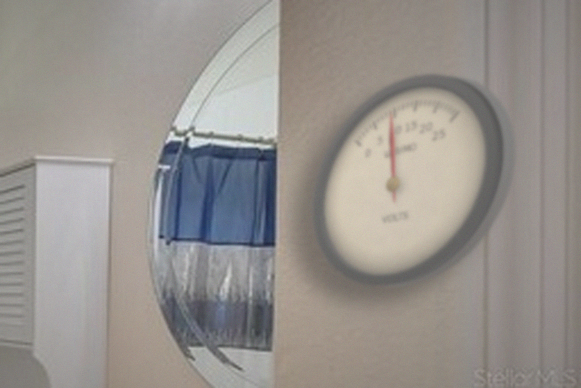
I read 10 V
